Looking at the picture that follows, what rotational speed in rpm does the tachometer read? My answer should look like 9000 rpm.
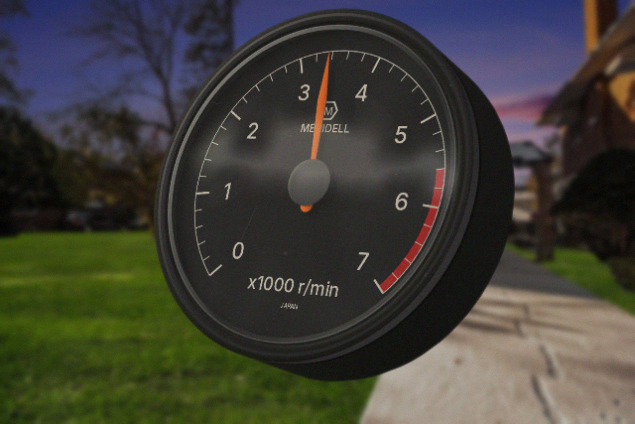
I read 3400 rpm
